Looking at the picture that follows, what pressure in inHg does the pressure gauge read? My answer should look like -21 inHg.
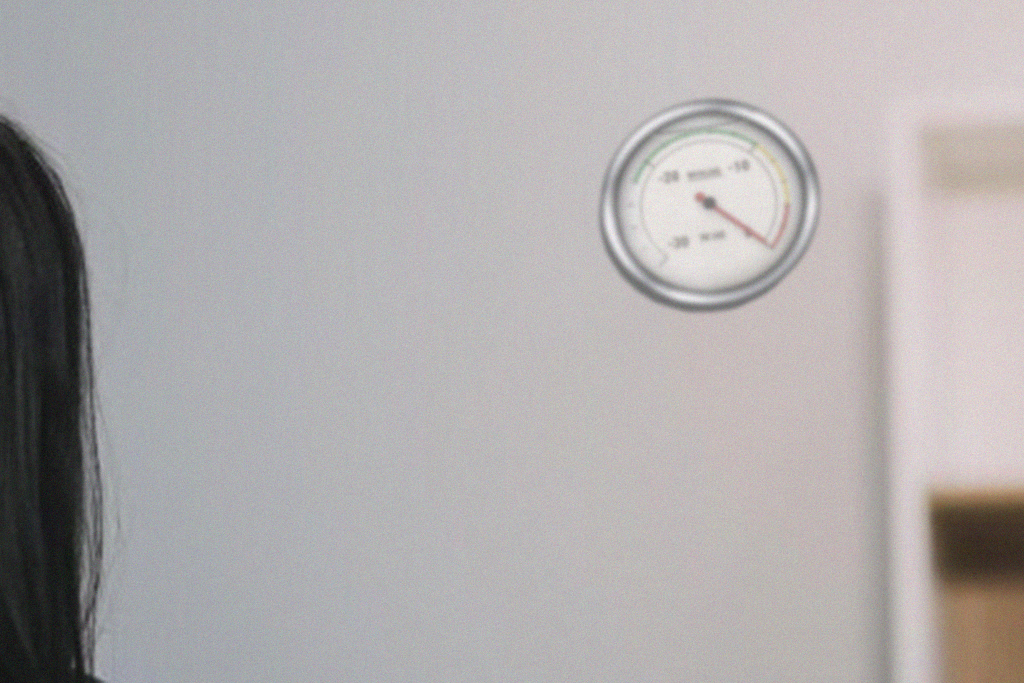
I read 0 inHg
